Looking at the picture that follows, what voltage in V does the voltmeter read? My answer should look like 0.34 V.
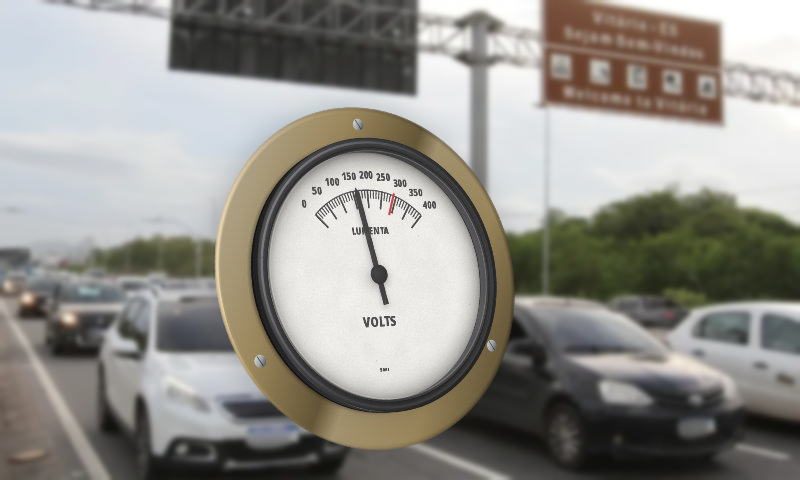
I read 150 V
